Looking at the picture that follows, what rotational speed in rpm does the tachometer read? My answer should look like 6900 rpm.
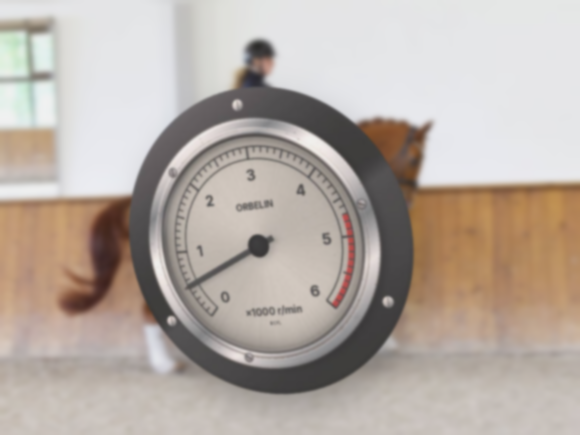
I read 500 rpm
